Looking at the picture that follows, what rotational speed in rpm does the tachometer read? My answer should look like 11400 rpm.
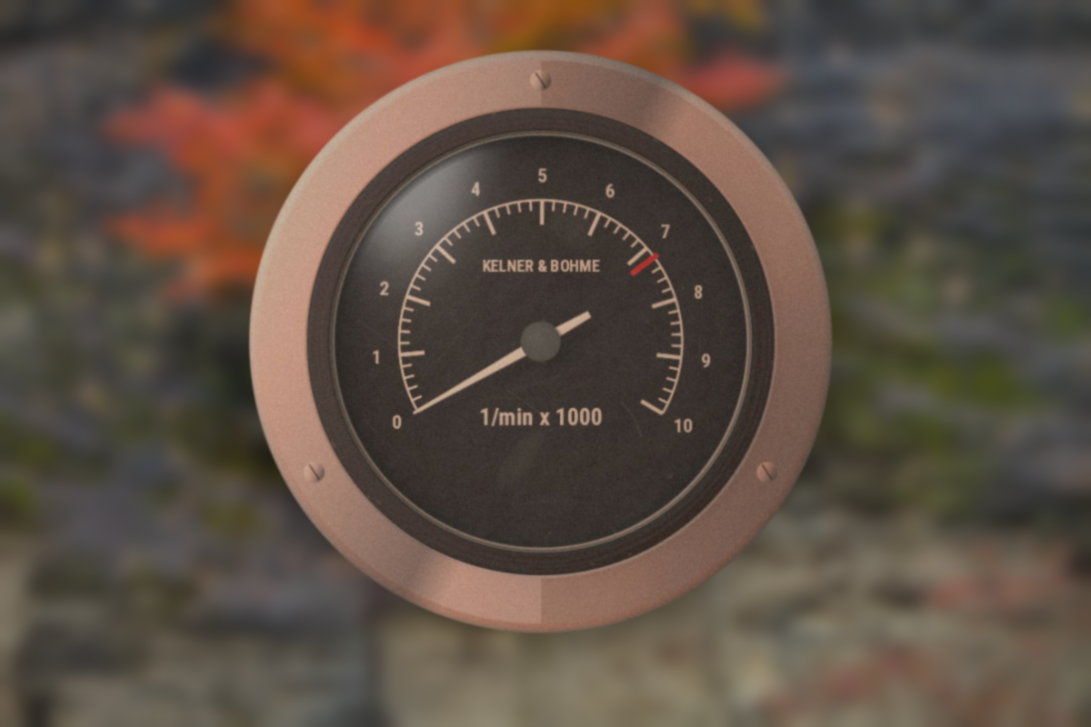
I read 0 rpm
